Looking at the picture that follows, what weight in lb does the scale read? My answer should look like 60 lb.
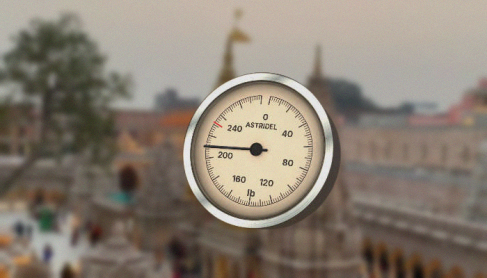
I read 210 lb
